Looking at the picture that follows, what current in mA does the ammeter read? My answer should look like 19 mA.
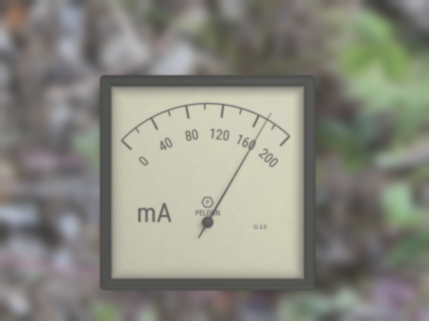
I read 170 mA
